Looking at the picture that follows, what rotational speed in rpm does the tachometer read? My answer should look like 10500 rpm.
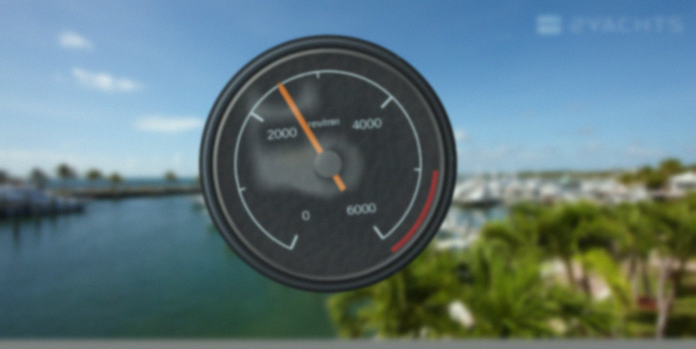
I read 2500 rpm
